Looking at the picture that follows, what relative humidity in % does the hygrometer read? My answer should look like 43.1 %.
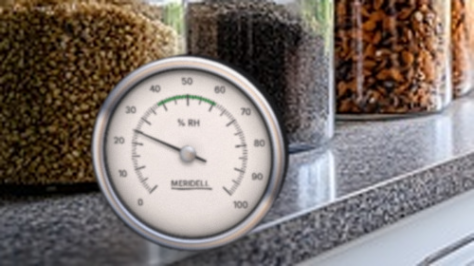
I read 25 %
